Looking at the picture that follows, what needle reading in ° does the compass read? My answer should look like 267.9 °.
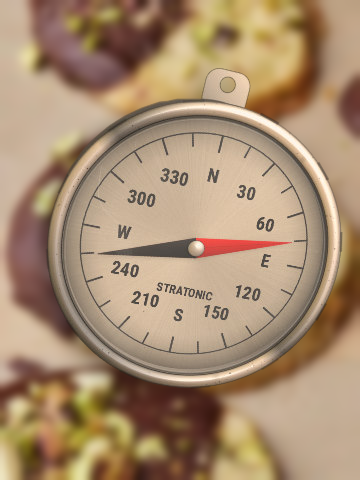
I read 75 °
